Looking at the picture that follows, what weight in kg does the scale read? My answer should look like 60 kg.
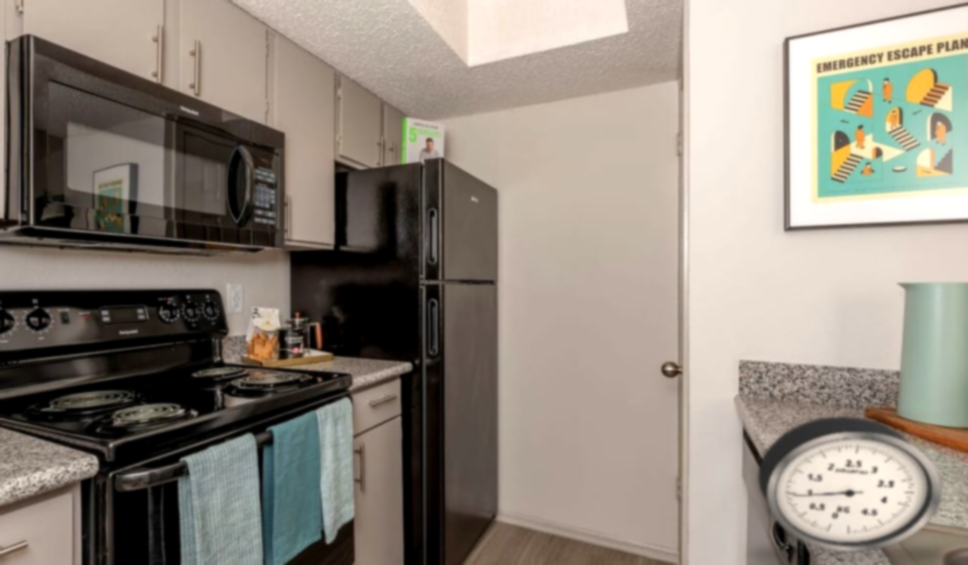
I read 1 kg
